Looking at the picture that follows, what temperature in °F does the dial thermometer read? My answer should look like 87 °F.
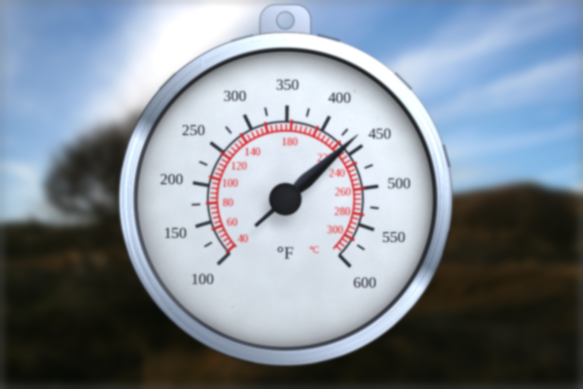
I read 437.5 °F
